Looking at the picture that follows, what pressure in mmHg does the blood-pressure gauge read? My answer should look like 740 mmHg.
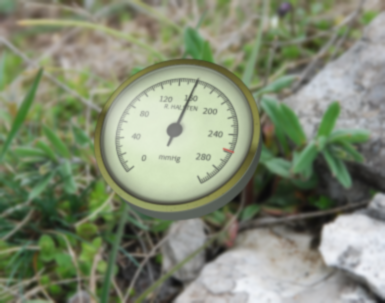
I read 160 mmHg
